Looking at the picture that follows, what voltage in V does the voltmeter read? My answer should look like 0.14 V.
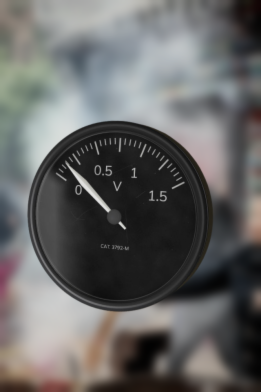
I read 0.15 V
